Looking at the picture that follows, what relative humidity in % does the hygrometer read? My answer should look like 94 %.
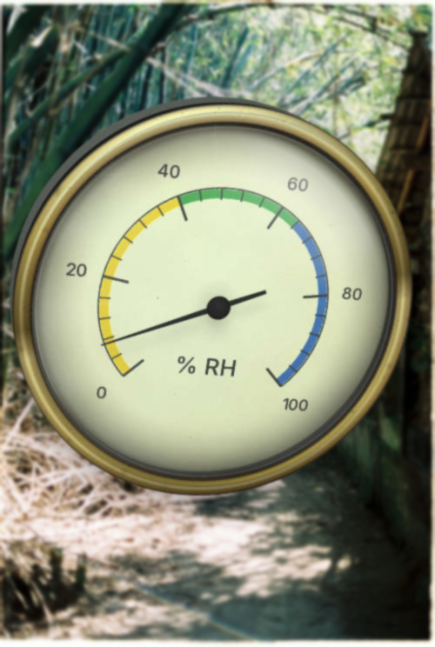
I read 8 %
